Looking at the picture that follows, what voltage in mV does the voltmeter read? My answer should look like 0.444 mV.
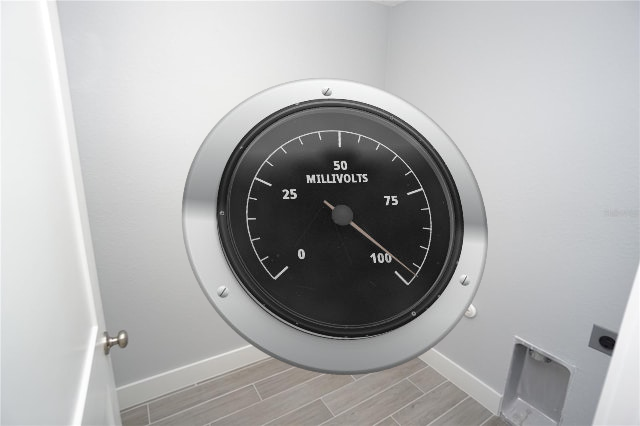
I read 97.5 mV
